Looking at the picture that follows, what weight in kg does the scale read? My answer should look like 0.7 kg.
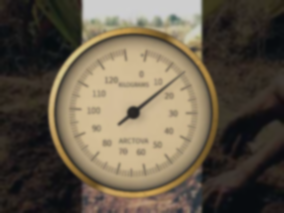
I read 15 kg
